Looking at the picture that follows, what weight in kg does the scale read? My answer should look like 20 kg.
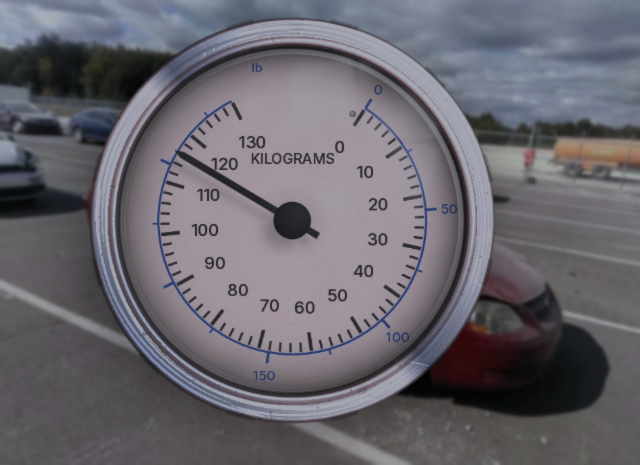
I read 116 kg
